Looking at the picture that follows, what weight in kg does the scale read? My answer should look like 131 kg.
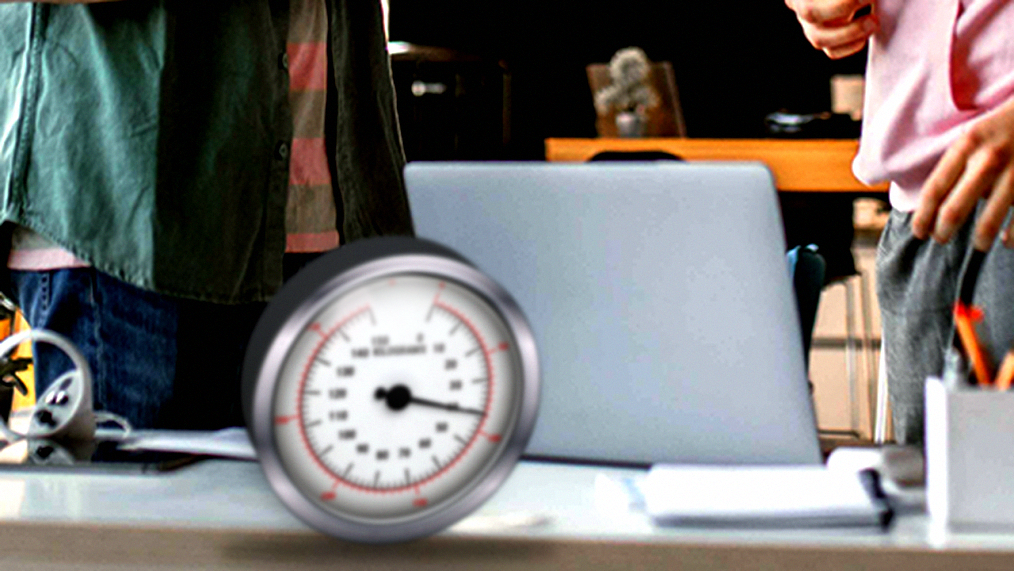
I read 40 kg
